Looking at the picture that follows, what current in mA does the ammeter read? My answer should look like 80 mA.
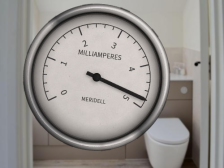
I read 4.8 mA
